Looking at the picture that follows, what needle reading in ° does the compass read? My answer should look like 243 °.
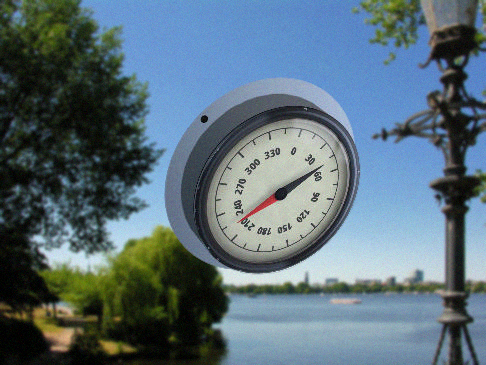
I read 225 °
